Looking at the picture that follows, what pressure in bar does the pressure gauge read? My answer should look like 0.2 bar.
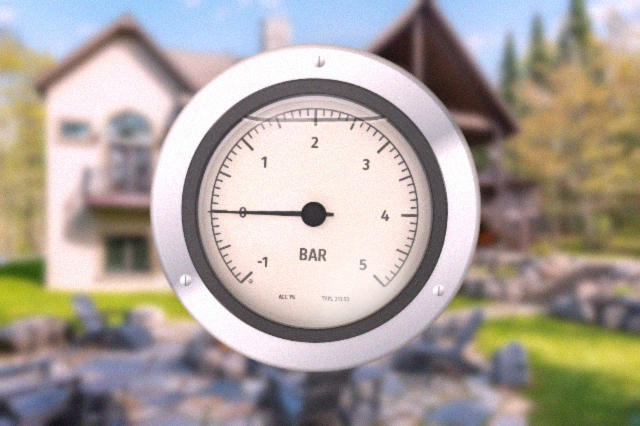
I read 0 bar
